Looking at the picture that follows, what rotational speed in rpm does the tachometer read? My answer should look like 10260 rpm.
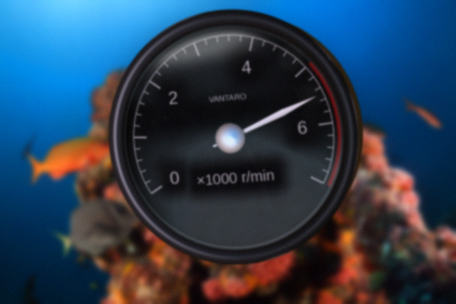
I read 5500 rpm
